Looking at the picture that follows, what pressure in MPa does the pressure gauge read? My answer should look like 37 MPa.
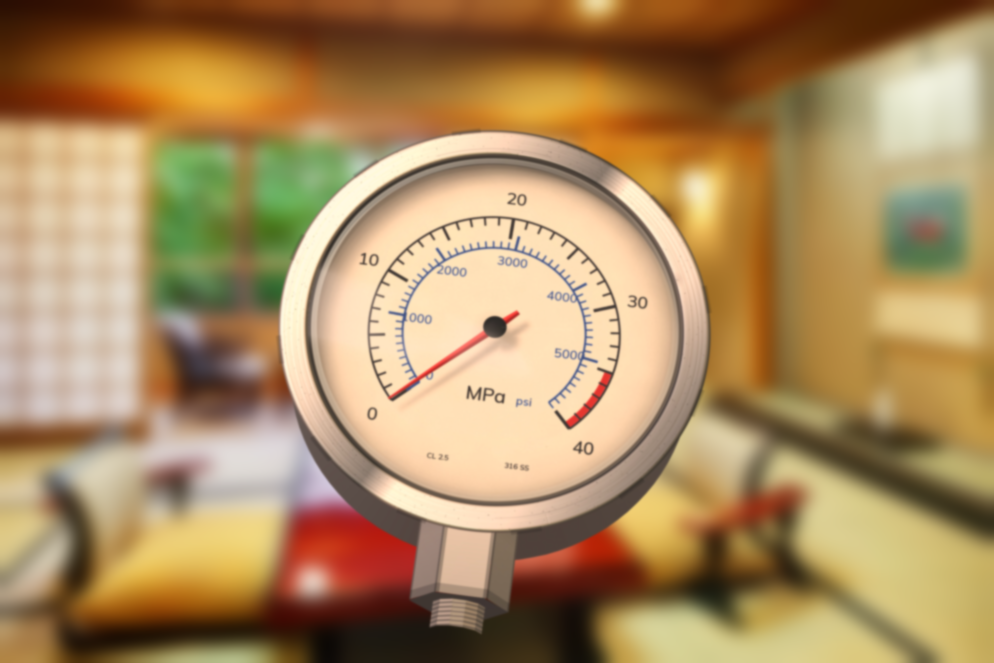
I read 0 MPa
